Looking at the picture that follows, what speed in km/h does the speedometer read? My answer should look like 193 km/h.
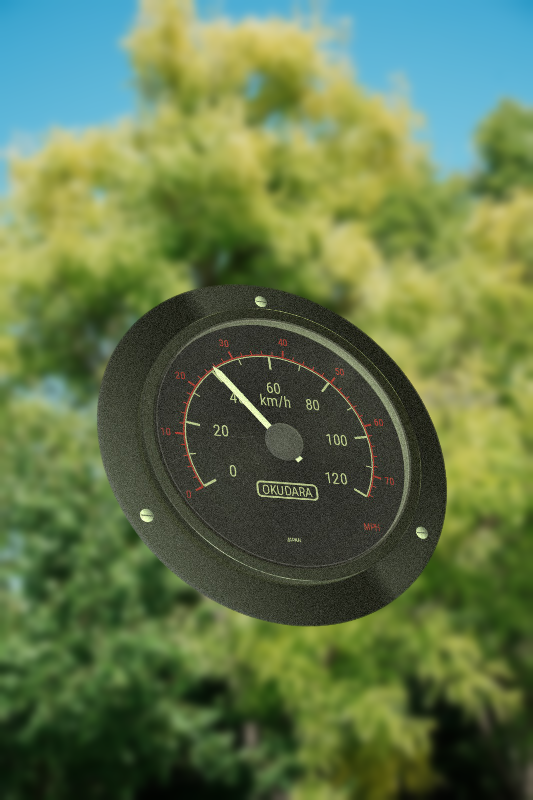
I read 40 km/h
